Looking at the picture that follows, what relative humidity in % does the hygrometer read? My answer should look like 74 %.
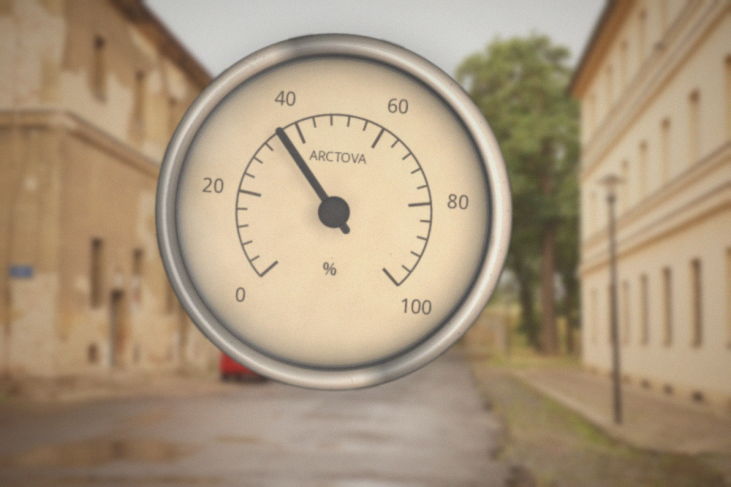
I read 36 %
